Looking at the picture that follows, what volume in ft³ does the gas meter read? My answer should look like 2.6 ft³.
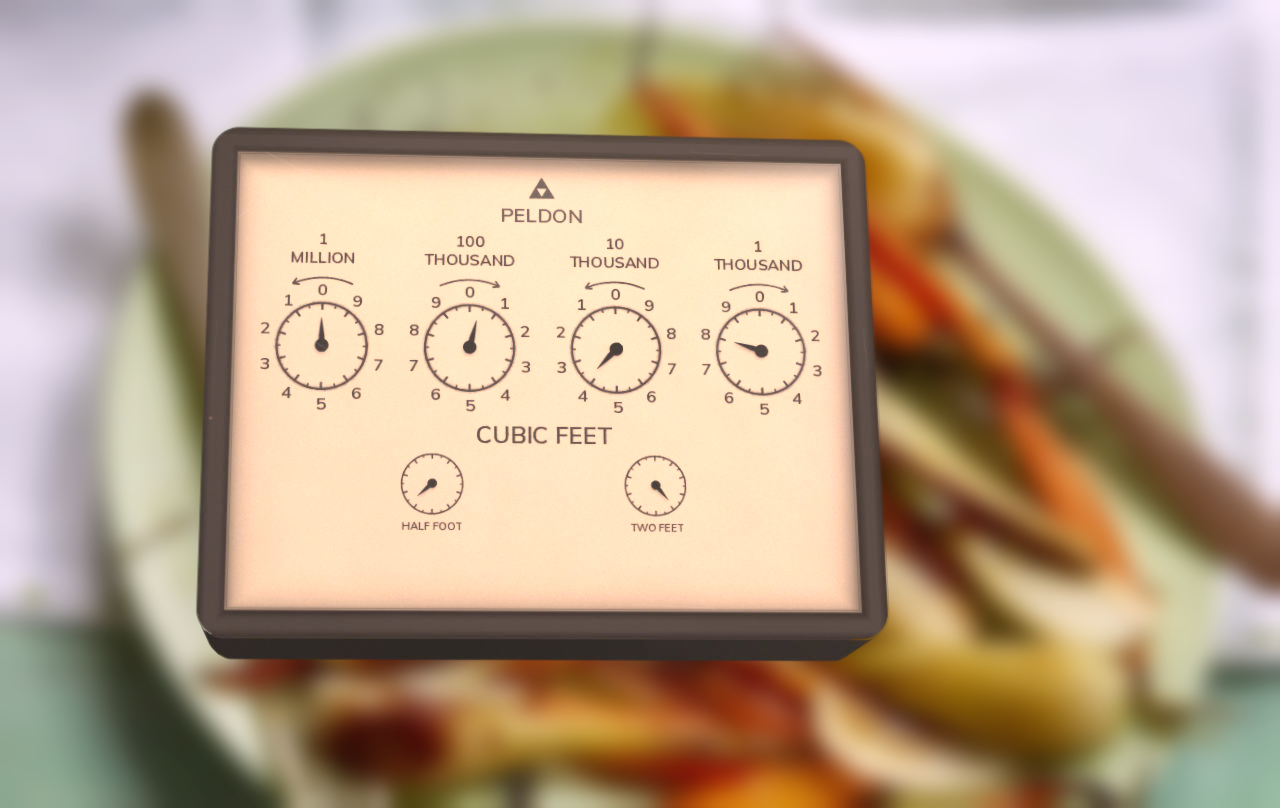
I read 3800 ft³
